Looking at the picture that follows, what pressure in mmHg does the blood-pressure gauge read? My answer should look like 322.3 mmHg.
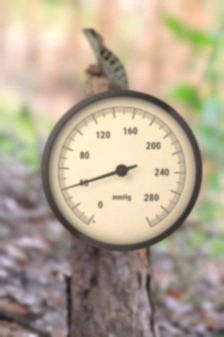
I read 40 mmHg
